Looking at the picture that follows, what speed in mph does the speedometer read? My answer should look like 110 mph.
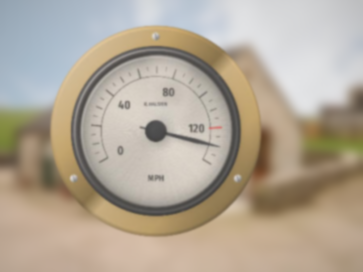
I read 130 mph
